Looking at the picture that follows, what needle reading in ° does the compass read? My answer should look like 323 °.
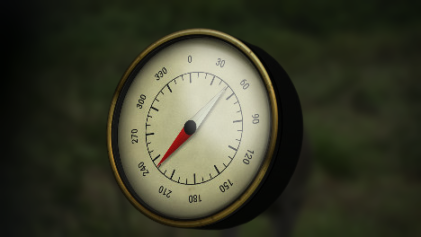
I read 230 °
